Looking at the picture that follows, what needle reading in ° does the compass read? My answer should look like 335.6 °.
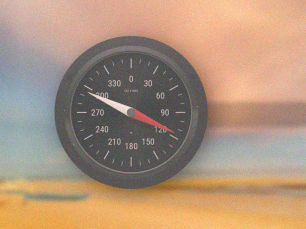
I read 115 °
